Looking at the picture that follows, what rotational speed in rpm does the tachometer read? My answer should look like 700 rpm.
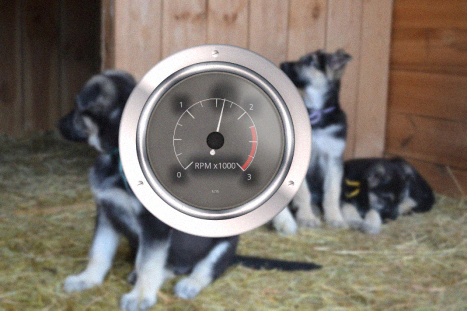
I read 1625 rpm
